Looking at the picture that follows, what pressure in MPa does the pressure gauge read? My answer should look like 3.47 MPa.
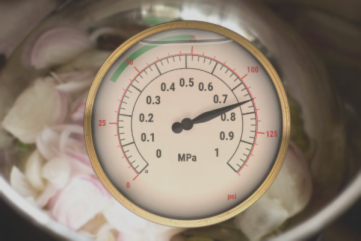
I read 0.76 MPa
